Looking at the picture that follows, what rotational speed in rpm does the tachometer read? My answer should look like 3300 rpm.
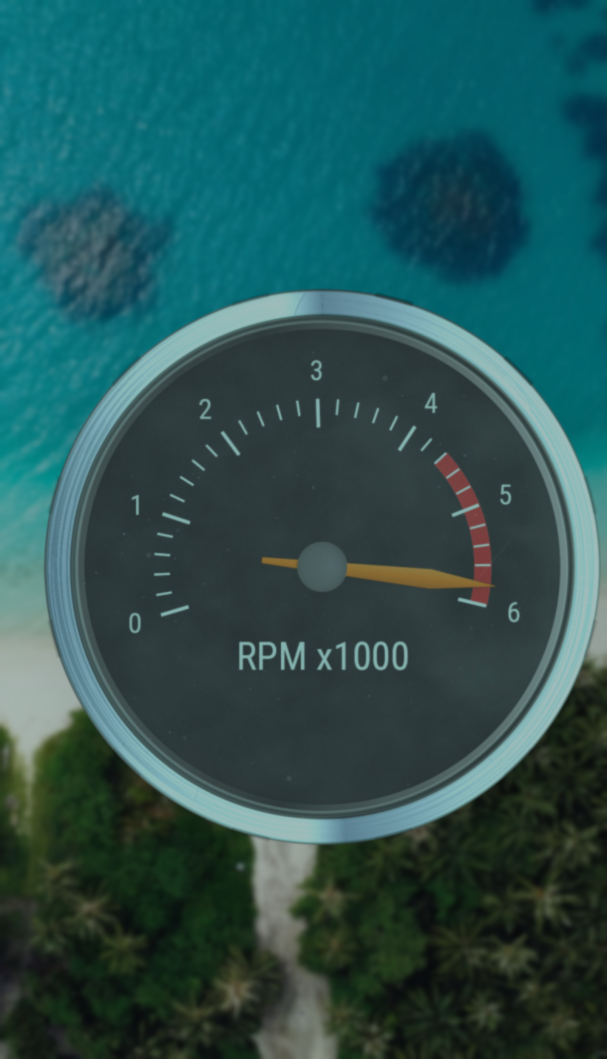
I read 5800 rpm
